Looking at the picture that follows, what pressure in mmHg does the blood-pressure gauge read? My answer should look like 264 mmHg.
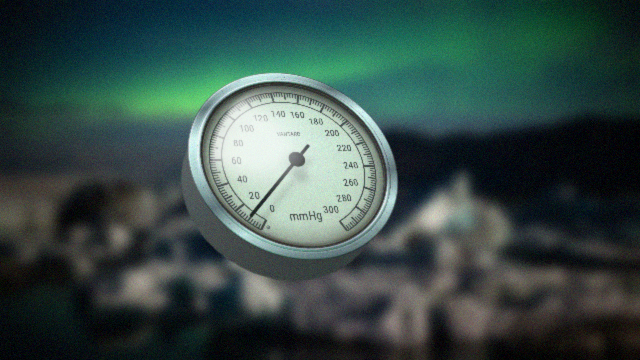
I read 10 mmHg
